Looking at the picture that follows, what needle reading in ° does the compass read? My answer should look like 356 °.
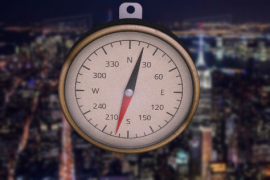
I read 195 °
